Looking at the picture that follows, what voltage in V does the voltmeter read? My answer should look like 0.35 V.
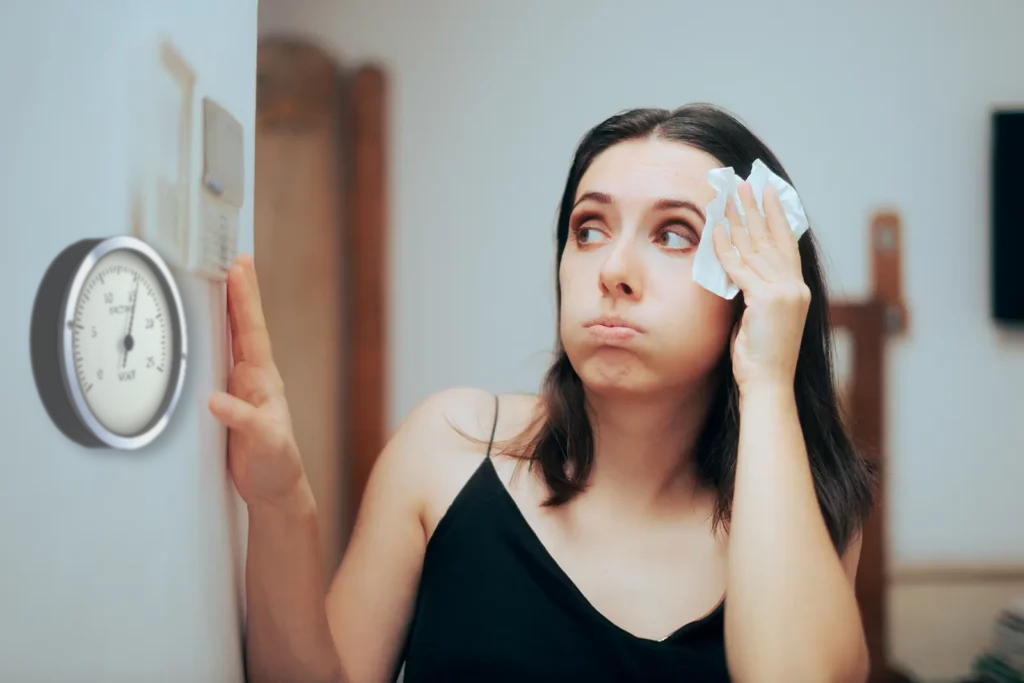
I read 15 V
